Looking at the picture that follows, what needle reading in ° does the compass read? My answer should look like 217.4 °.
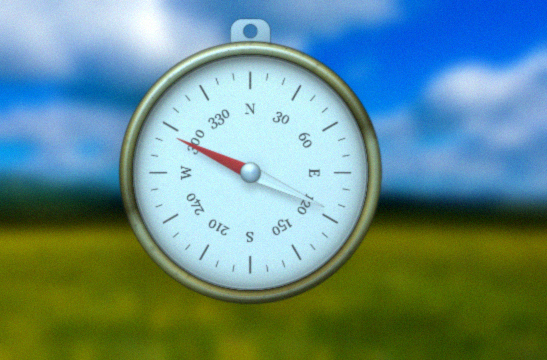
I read 295 °
